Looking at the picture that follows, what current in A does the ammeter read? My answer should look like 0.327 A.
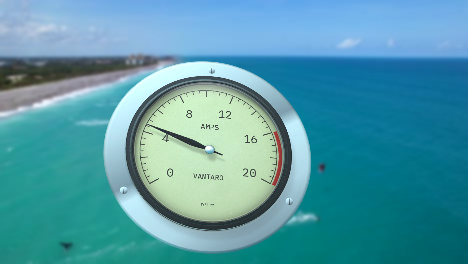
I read 4.5 A
